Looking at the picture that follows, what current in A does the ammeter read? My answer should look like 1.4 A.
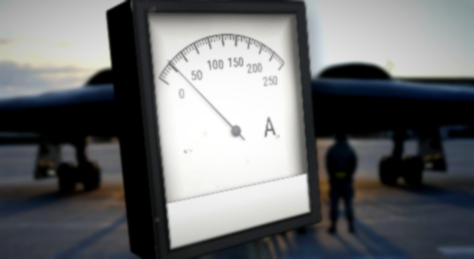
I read 25 A
